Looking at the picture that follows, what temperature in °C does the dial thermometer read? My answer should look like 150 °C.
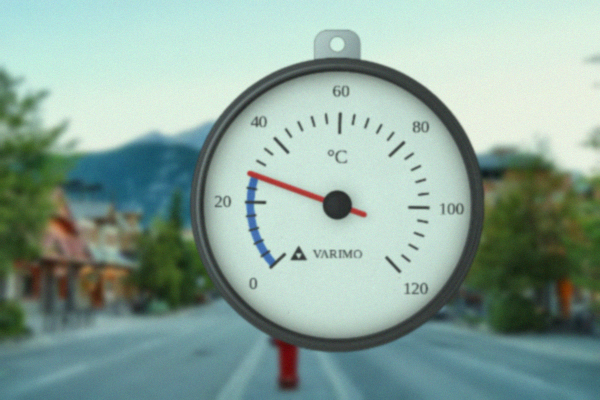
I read 28 °C
